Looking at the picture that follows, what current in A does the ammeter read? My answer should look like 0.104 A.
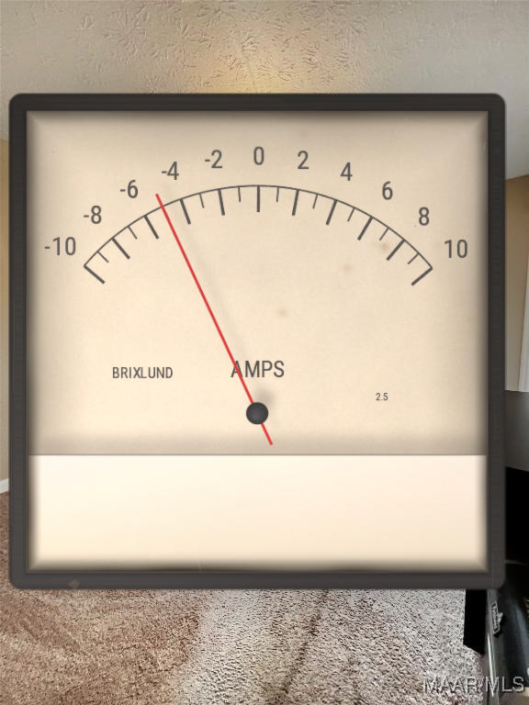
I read -5 A
